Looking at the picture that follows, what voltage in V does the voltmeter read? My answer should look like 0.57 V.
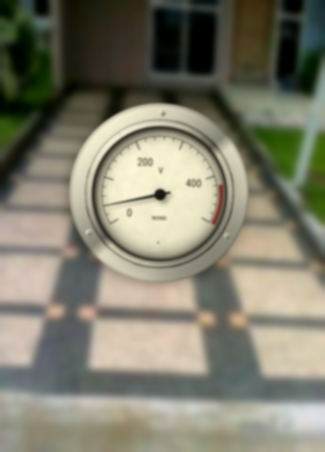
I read 40 V
